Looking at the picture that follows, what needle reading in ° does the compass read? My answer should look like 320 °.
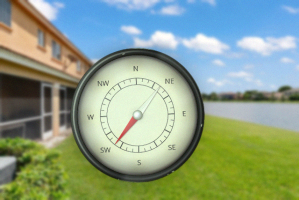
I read 220 °
